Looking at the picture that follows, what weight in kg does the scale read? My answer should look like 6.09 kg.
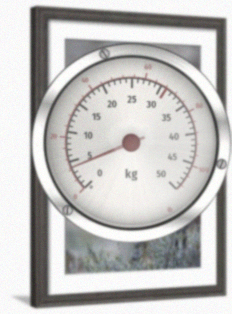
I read 4 kg
